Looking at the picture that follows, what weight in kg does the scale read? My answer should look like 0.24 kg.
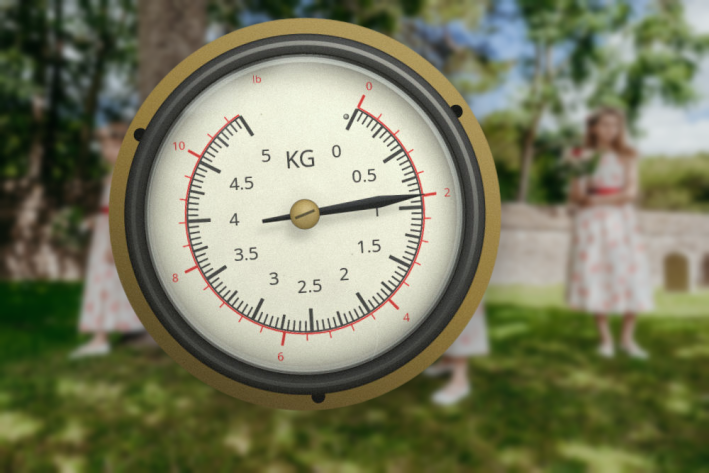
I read 0.9 kg
